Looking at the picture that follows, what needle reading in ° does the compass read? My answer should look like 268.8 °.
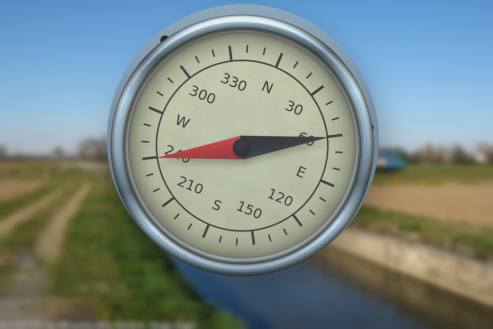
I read 240 °
